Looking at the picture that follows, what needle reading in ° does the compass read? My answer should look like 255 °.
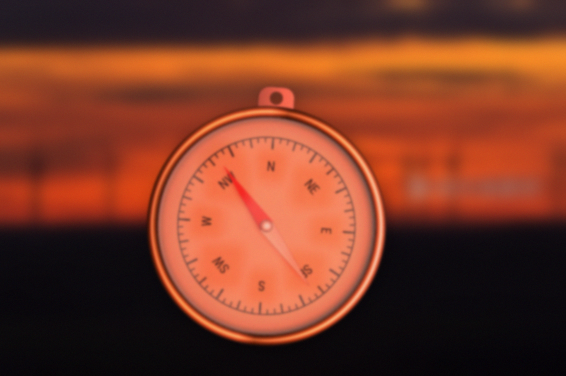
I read 320 °
